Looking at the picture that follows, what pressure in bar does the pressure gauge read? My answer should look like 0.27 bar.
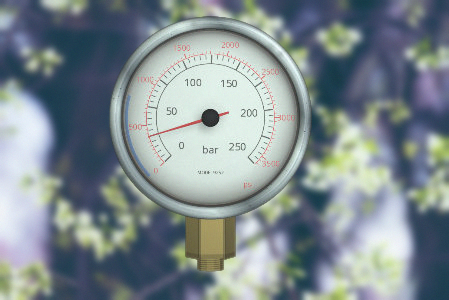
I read 25 bar
